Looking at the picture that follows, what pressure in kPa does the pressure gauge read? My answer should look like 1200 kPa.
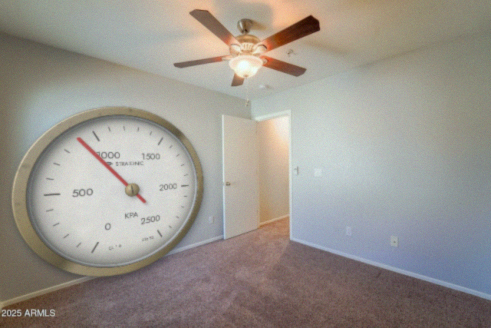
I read 900 kPa
